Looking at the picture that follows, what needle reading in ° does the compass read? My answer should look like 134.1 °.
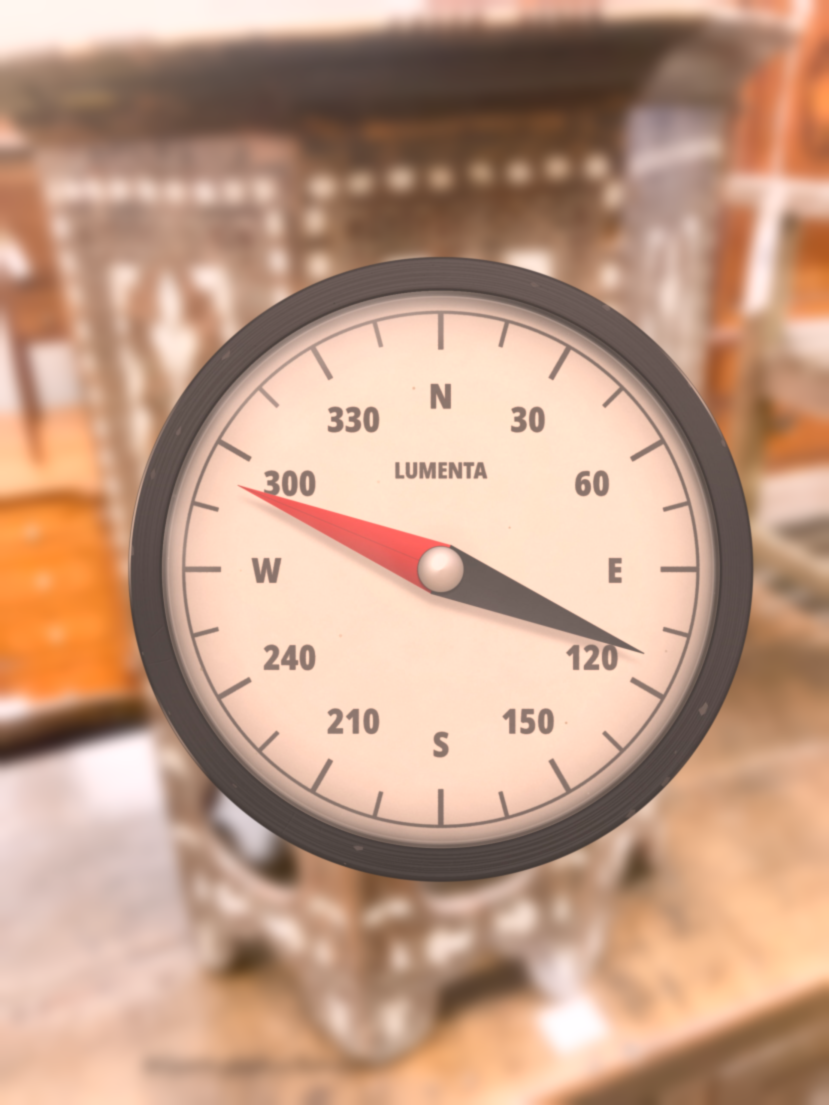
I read 292.5 °
